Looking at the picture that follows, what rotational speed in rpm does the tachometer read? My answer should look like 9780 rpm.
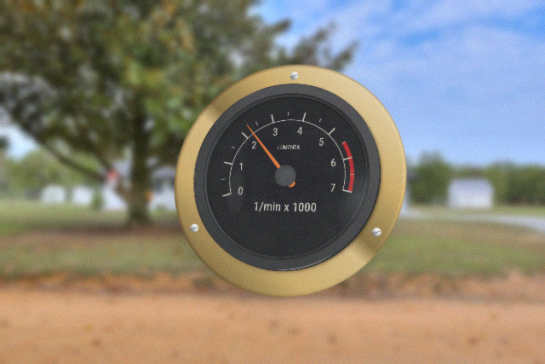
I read 2250 rpm
